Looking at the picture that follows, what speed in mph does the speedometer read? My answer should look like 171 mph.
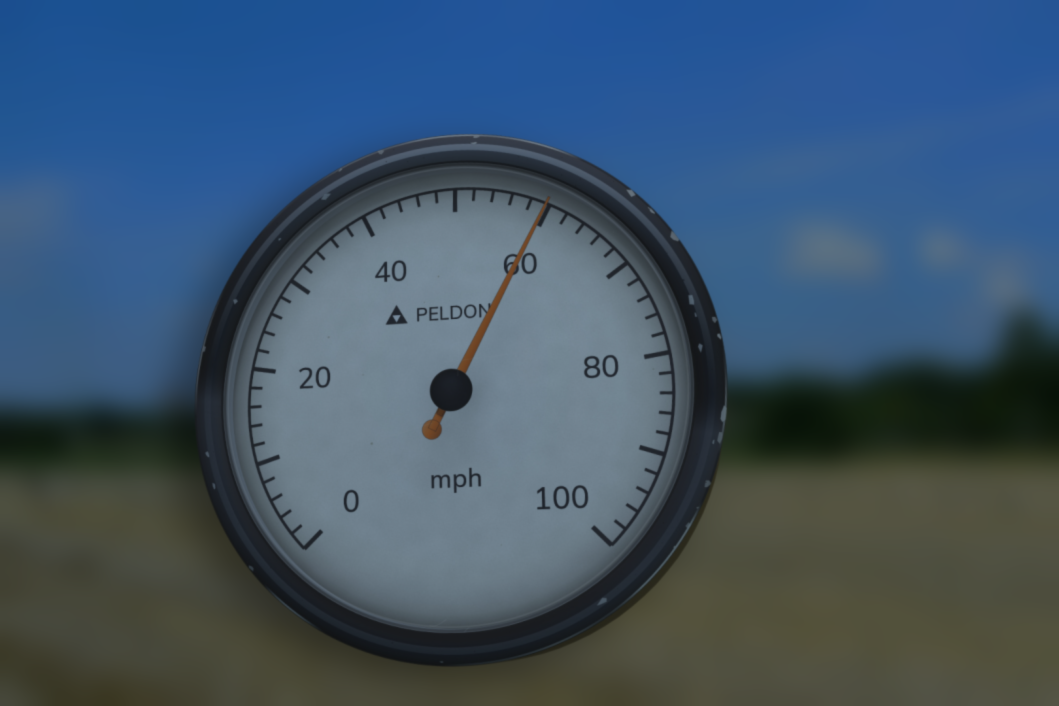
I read 60 mph
